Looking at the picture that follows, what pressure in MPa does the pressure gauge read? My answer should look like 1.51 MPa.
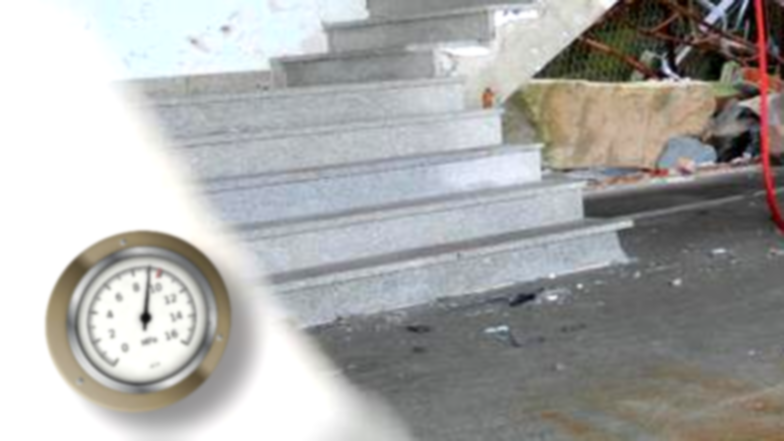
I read 9 MPa
